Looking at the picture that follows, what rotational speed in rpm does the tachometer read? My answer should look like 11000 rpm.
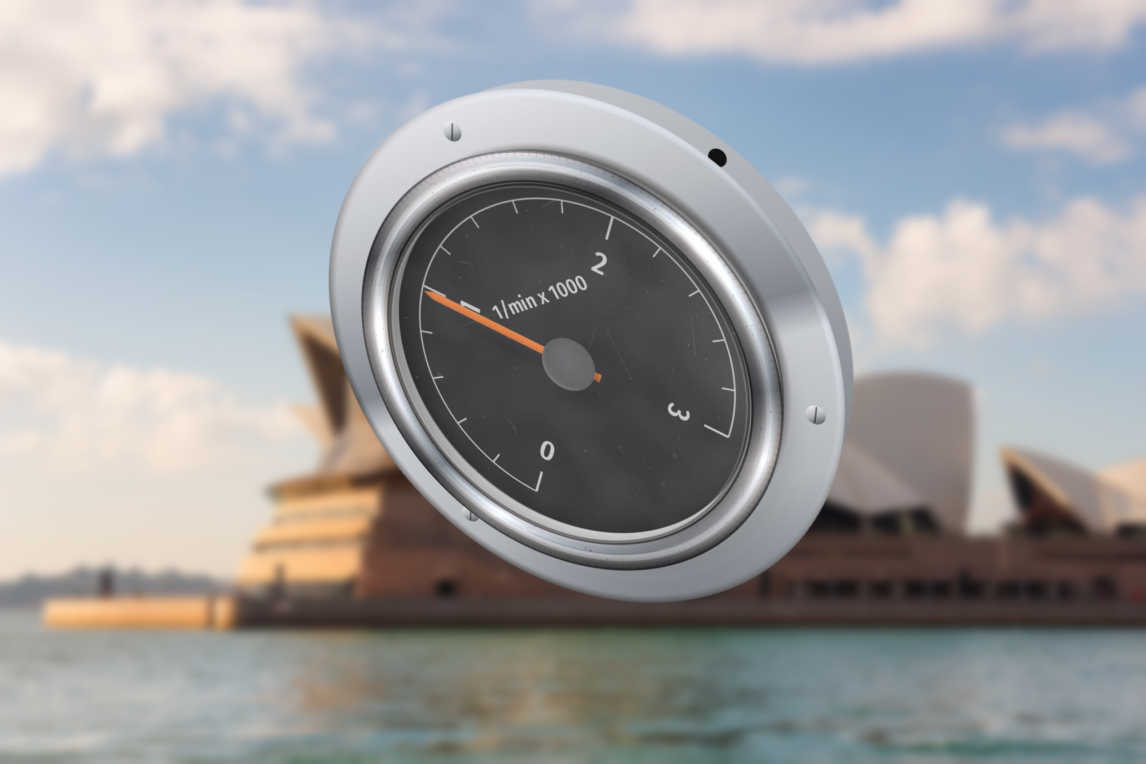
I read 1000 rpm
